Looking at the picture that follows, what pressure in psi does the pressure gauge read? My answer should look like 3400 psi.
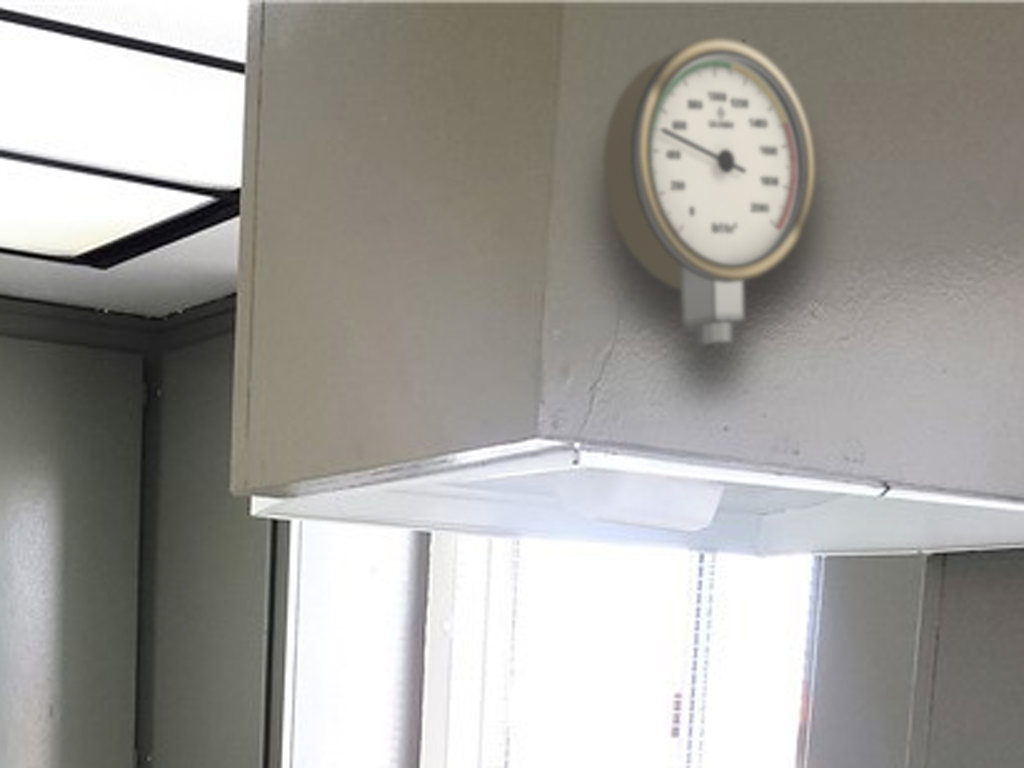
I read 500 psi
